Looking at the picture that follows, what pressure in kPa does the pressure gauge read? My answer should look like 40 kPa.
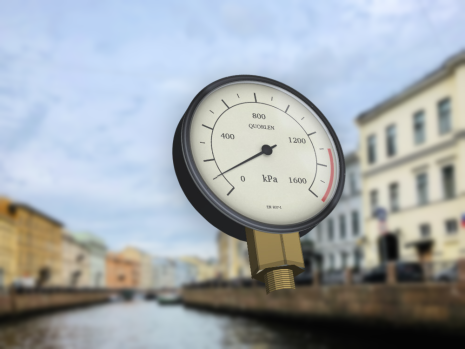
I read 100 kPa
